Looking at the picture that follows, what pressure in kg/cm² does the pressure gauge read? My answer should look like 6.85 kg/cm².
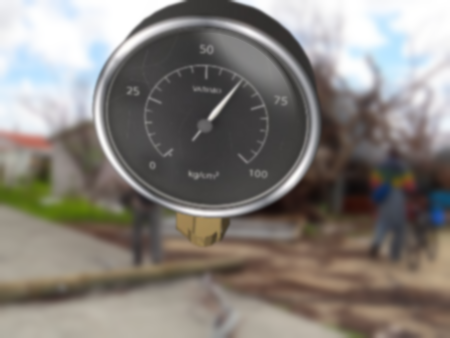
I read 62.5 kg/cm²
